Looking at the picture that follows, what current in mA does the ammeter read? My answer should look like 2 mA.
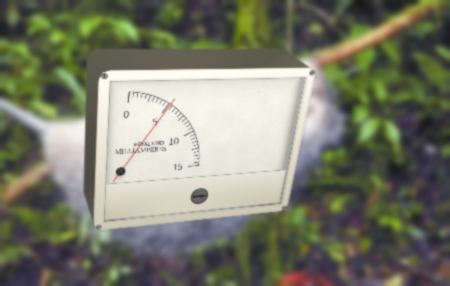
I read 5 mA
